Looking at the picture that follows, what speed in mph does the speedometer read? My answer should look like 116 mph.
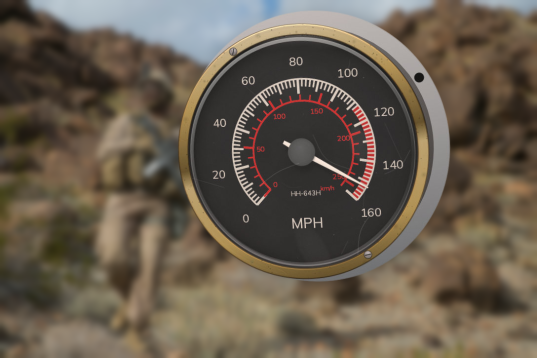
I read 152 mph
